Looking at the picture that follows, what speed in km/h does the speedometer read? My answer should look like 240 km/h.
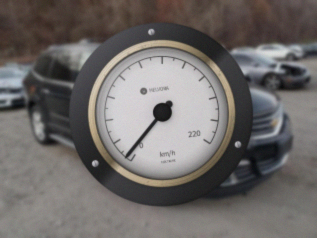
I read 5 km/h
